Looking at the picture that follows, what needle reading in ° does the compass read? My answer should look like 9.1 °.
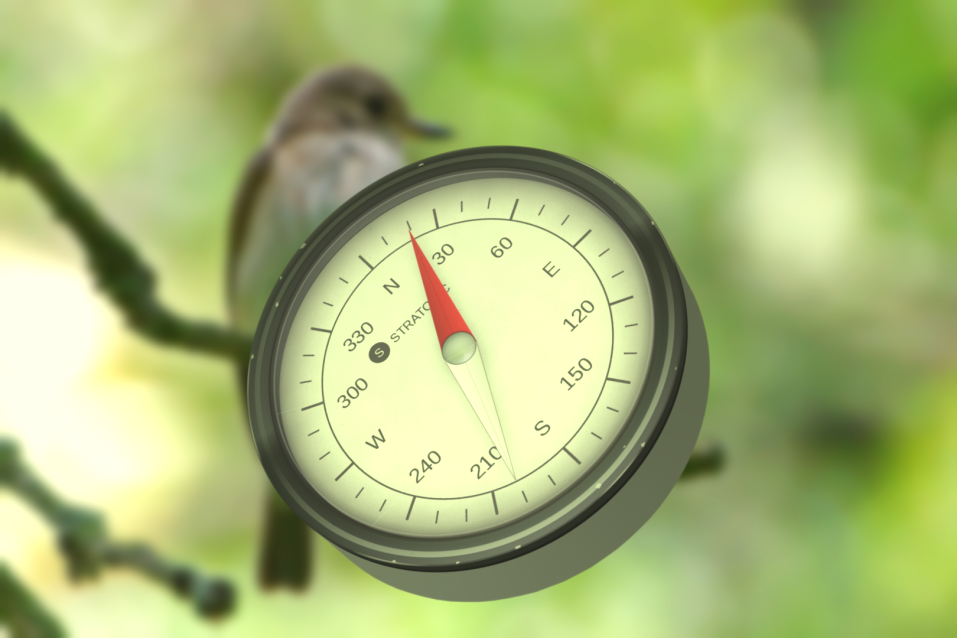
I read 20 °
